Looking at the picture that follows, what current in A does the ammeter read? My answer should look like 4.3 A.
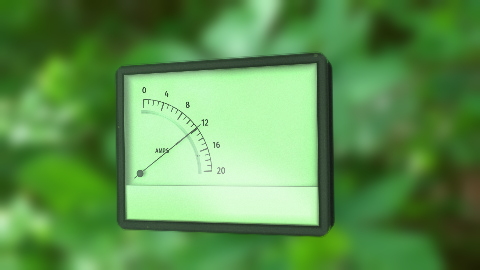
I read 12 A
